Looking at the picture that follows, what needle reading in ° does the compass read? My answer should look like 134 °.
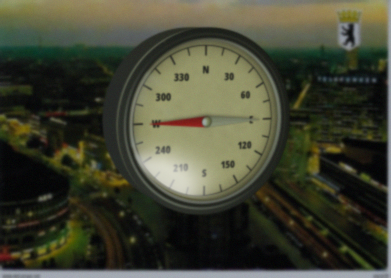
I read 270 °
